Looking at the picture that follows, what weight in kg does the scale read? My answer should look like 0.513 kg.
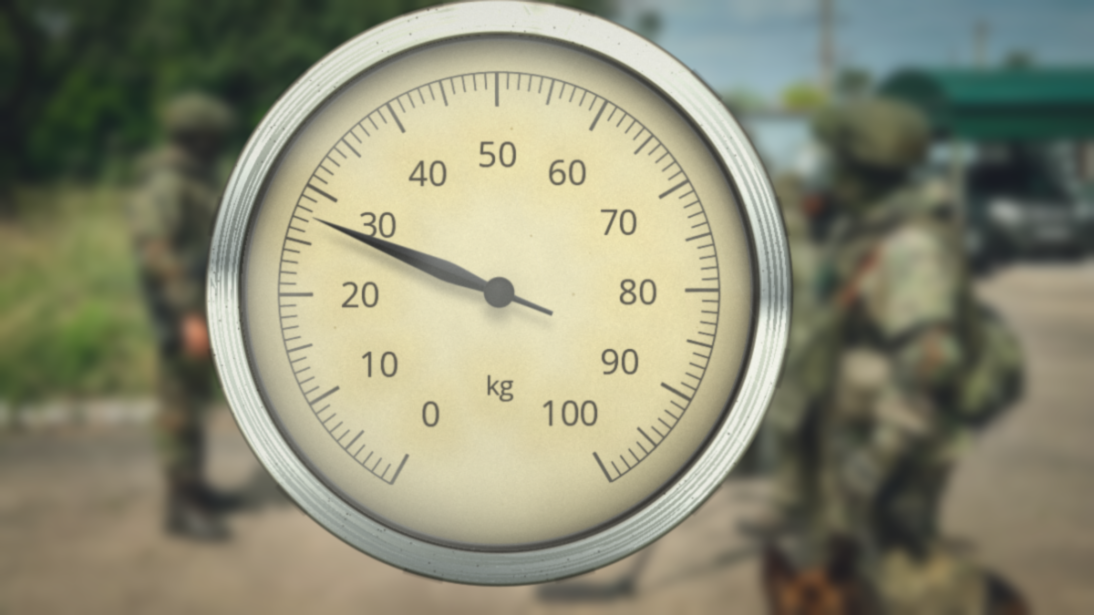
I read 27.5 kg
